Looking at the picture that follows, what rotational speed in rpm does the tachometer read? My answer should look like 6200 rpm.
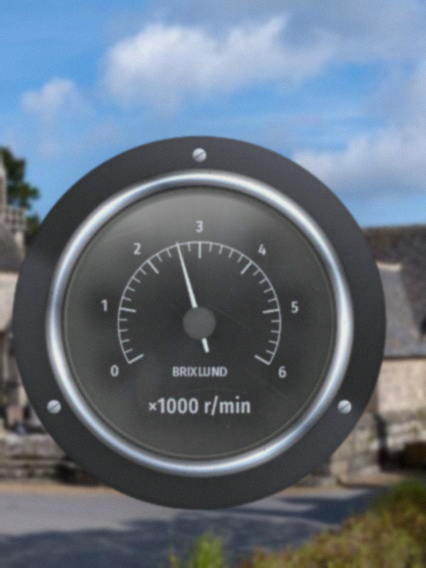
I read 2600 rpm
